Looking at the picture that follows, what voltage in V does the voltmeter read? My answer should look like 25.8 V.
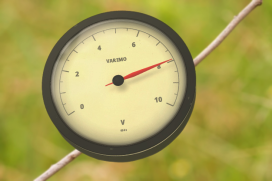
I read 8 V
